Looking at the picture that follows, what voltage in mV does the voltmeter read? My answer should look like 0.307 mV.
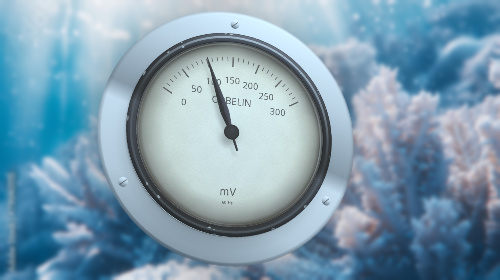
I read 100 mV
